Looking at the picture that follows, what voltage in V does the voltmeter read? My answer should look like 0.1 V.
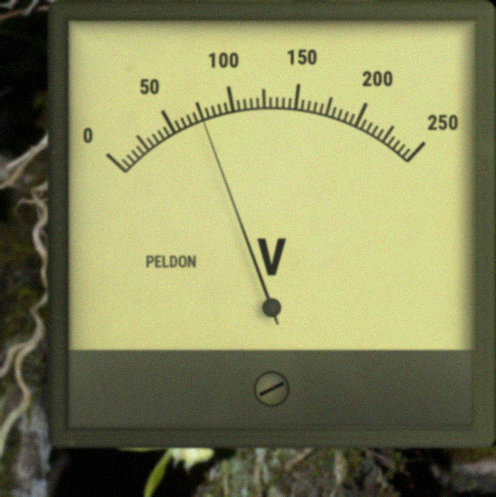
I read 75 V
